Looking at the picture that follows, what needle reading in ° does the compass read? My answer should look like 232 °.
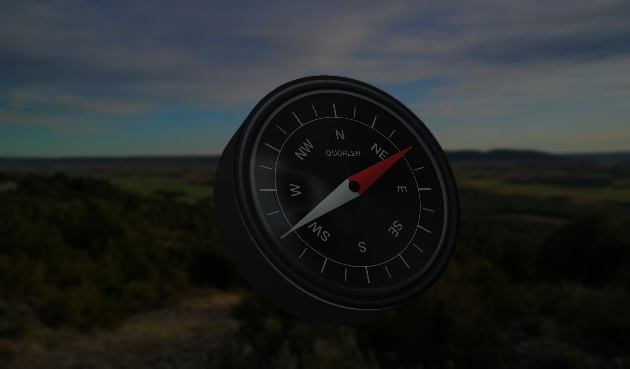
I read 60 °
